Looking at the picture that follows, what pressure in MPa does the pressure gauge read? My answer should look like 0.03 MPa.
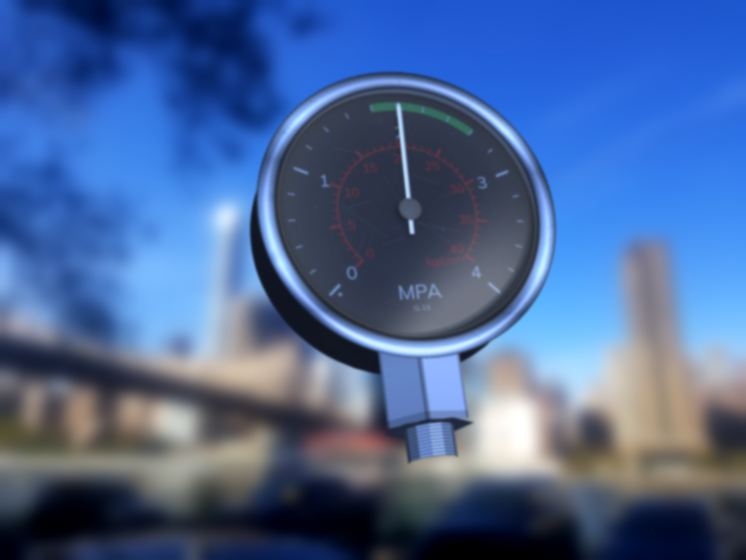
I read 2 MPa
